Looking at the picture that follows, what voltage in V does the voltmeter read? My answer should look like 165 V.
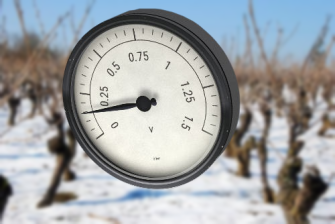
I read 0.15 V
